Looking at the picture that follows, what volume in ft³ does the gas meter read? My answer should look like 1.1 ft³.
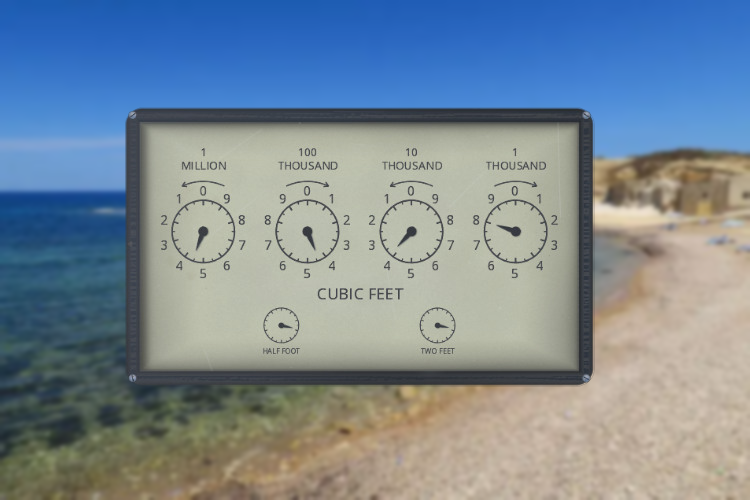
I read 443800 ft³
